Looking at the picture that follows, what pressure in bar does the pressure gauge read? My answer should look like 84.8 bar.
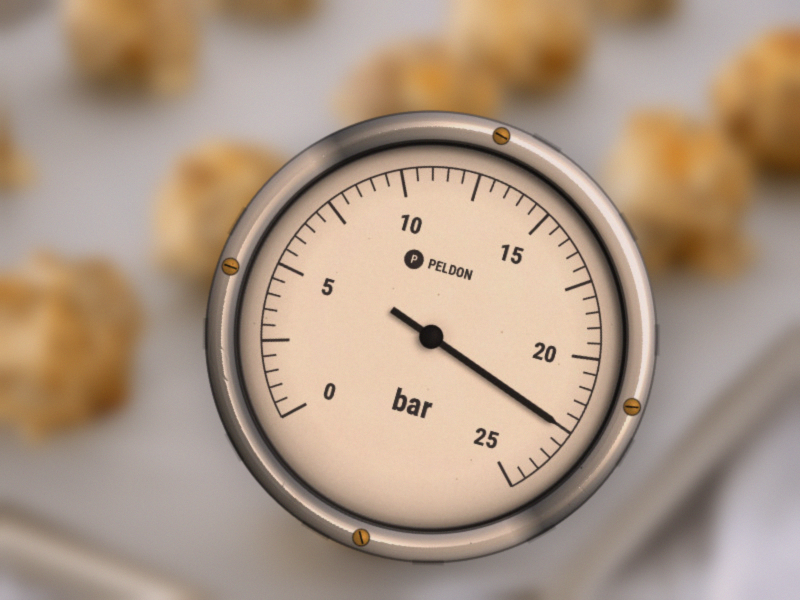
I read 22.5 bar
